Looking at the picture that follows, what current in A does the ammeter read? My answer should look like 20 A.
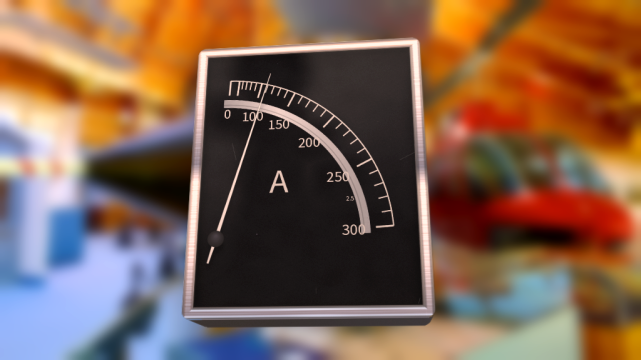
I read 110 A
